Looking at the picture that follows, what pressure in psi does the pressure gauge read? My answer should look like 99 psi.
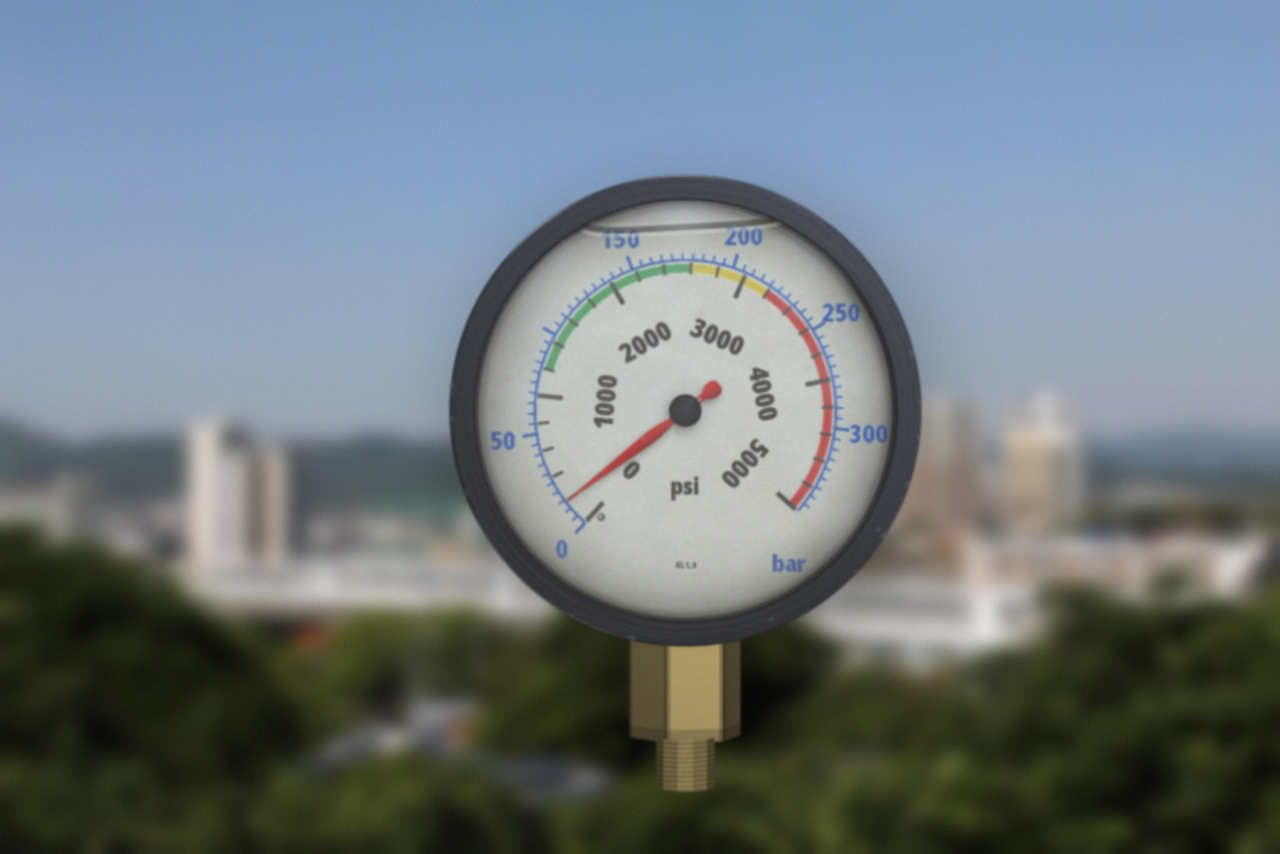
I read 200 psi
